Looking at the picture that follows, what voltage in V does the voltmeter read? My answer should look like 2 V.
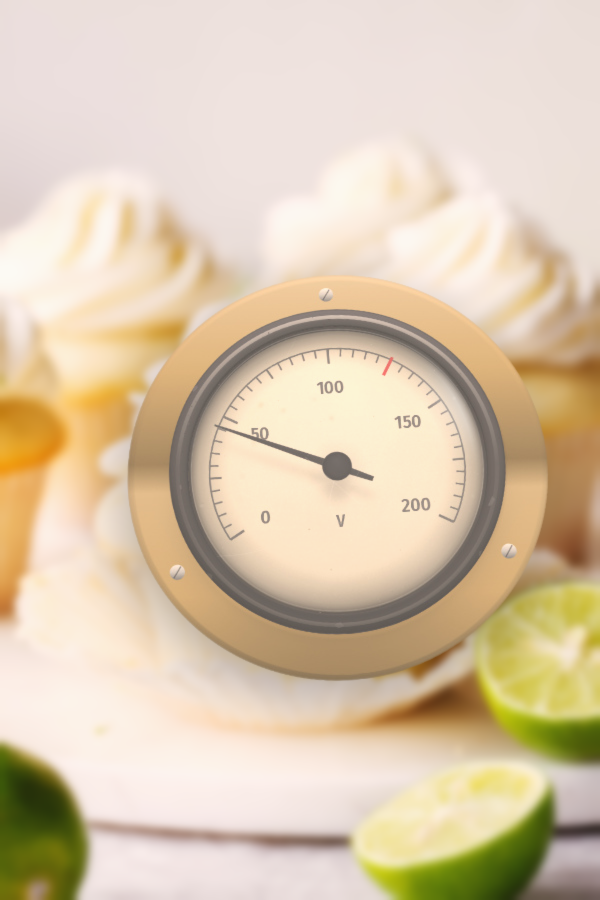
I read 45 V
